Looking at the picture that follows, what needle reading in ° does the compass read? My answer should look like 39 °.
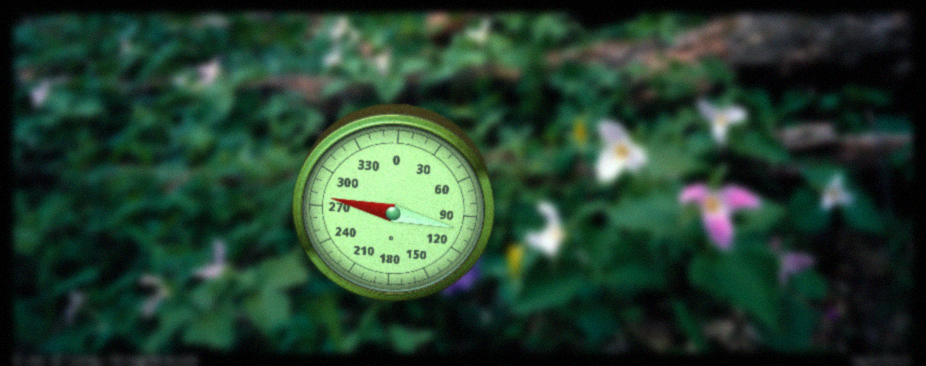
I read 280 °
